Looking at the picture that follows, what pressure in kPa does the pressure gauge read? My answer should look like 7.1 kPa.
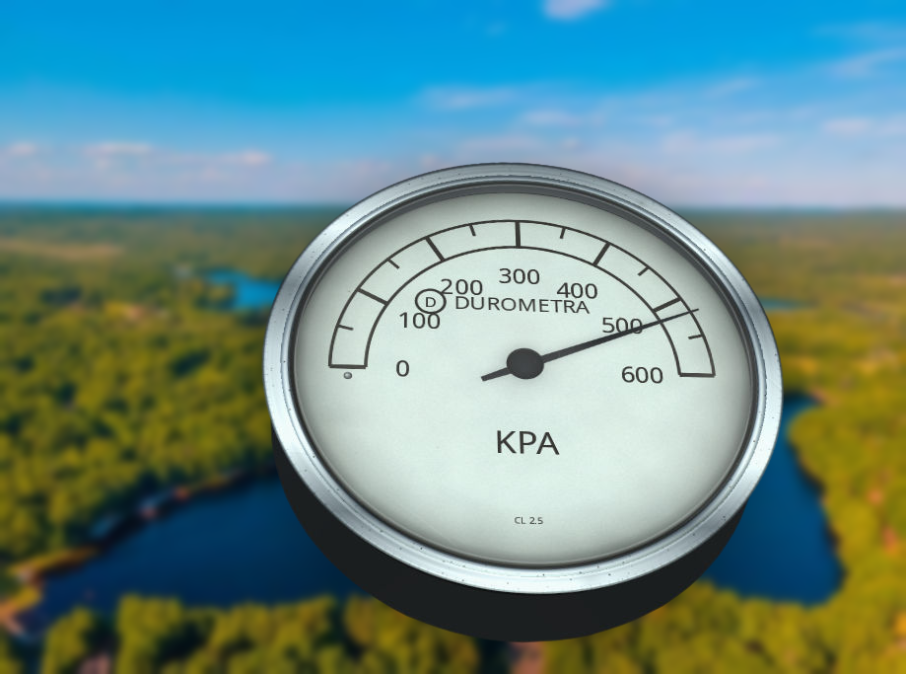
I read 525 kPa
